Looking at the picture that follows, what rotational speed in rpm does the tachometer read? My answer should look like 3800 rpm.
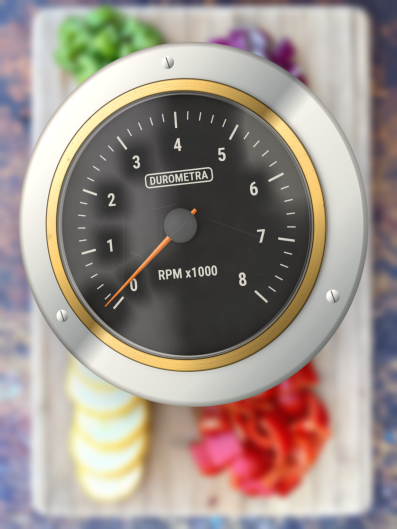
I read 100 rpm
